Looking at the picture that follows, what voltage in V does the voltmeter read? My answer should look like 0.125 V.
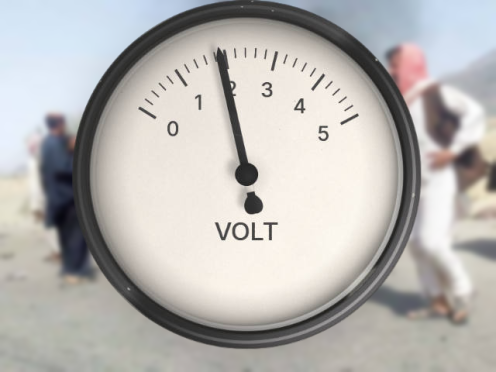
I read 1.9 V
